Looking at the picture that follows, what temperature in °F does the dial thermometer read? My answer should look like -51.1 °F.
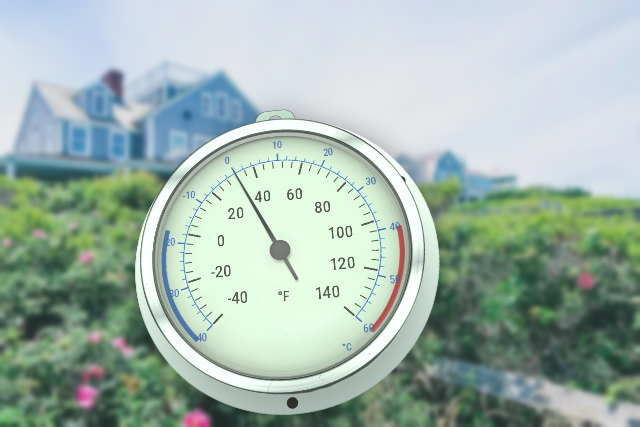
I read 32 °F
